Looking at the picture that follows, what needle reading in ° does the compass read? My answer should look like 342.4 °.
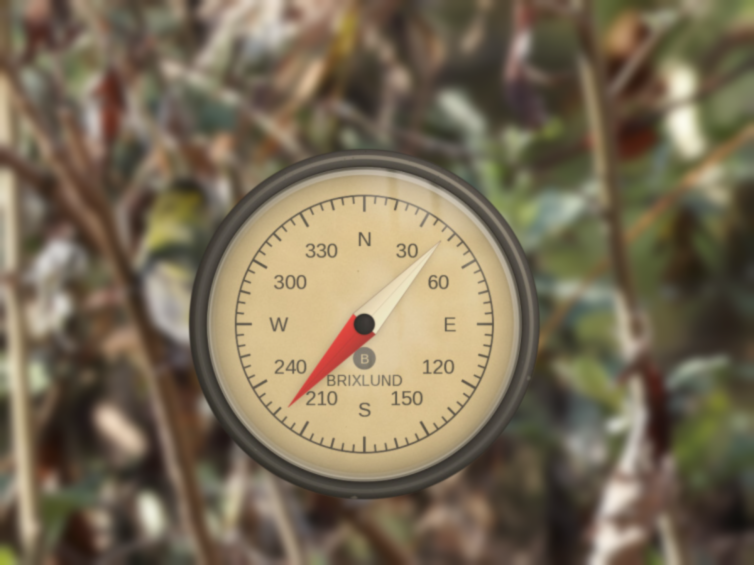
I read 222.5 °
